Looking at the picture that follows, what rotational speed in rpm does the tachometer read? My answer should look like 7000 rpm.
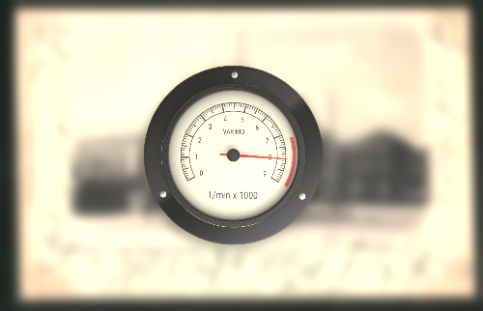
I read 8000 rpm
